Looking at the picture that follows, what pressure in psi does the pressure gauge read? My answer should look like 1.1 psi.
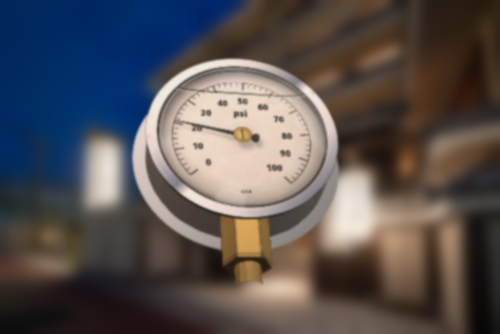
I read 20 psi
